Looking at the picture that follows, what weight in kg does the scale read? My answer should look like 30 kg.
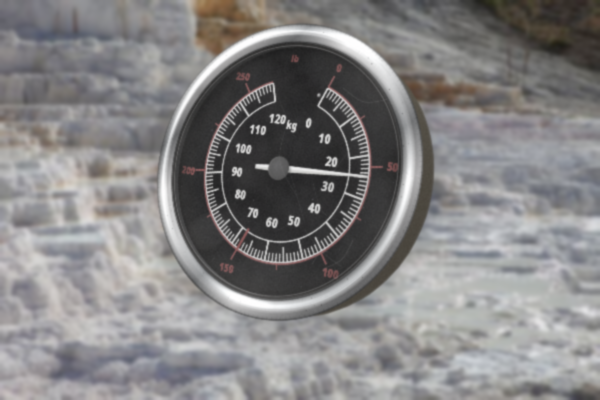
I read 25 kg
